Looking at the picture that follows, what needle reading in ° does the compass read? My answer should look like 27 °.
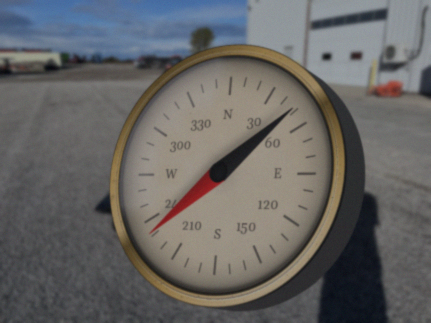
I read 230 °
